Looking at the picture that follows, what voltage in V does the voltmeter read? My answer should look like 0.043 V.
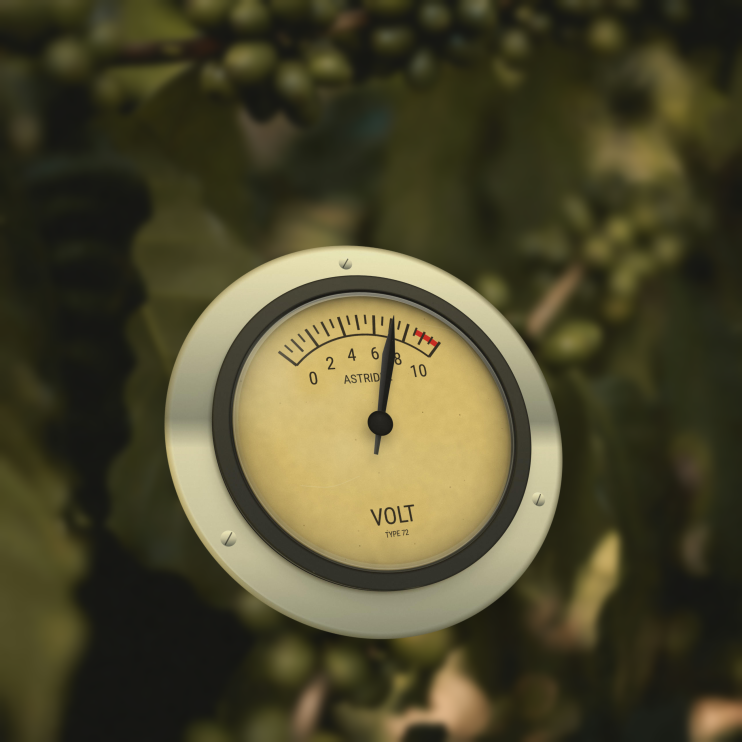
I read 7 V
